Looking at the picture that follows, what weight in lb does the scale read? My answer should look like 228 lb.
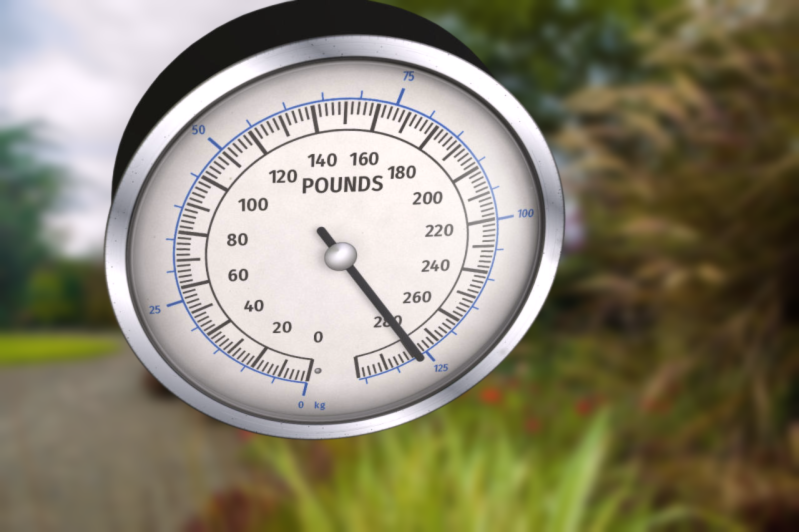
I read 278 lb
